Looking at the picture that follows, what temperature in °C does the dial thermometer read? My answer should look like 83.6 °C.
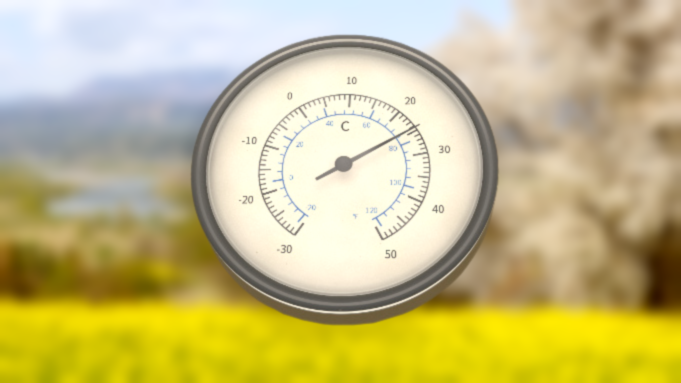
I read 25 °C
